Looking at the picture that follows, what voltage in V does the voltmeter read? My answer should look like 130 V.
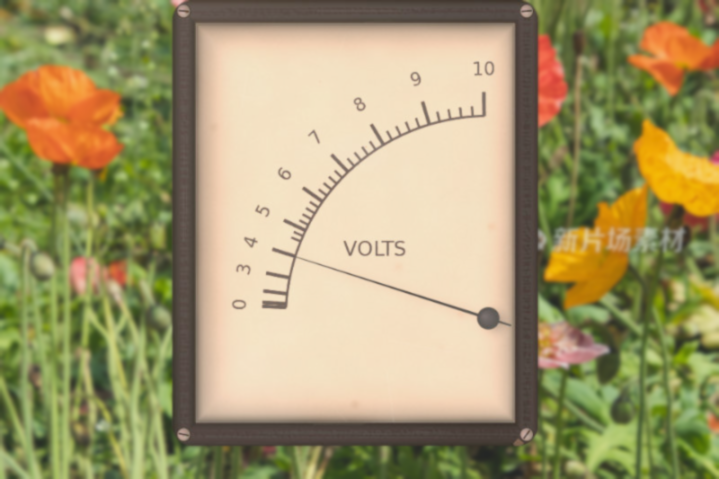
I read 4 V
